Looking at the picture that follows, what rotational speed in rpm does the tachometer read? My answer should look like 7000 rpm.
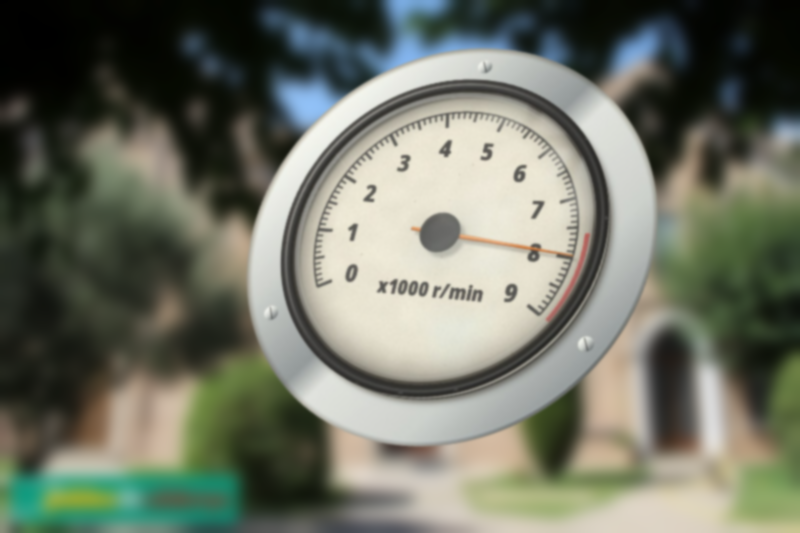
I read 8000 rpm
